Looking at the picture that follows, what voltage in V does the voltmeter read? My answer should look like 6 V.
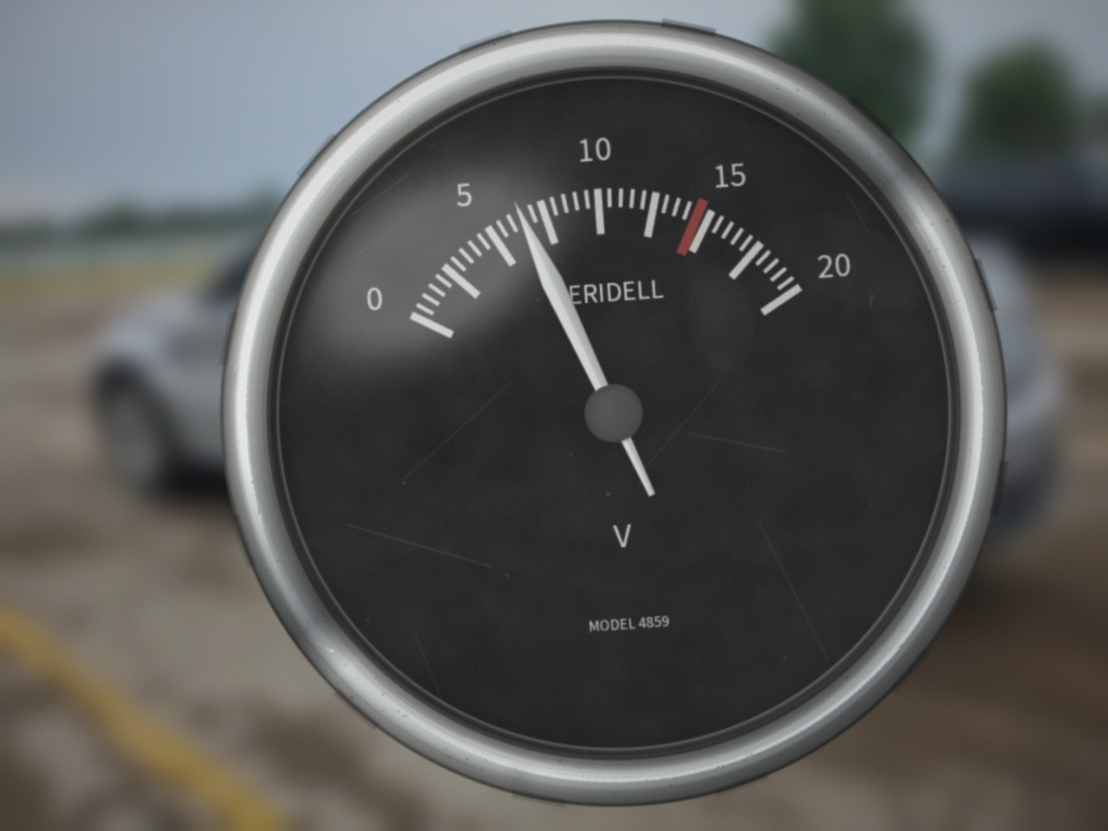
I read 6.5 V
